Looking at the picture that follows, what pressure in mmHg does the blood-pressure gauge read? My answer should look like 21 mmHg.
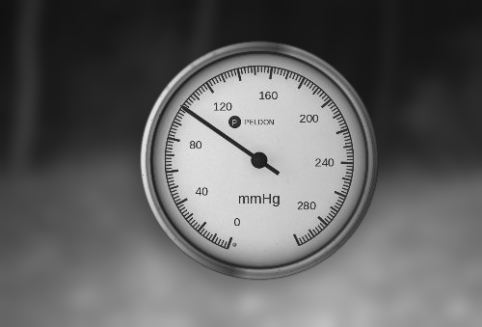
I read 100 mmHg
